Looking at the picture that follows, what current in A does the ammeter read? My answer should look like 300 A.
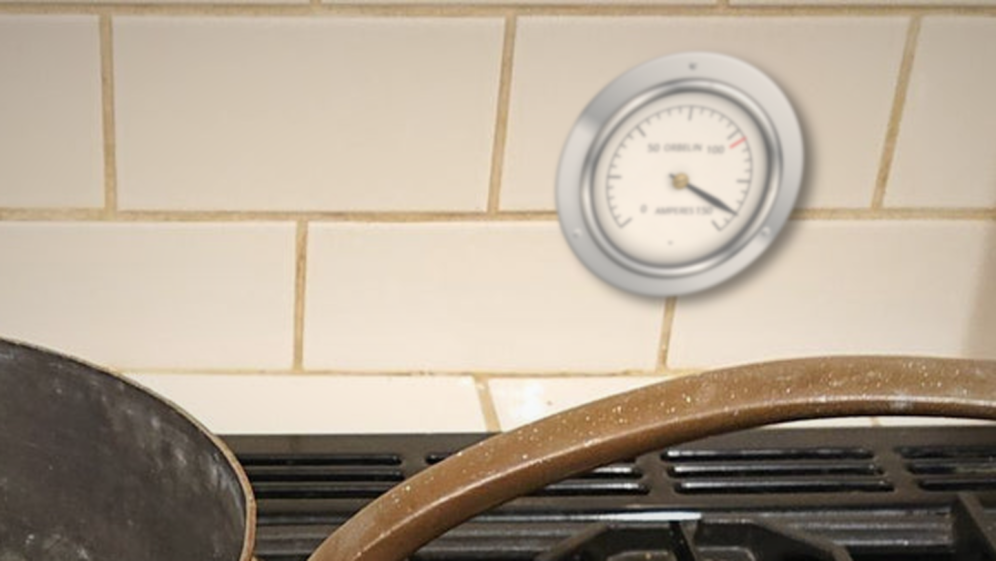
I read 140 A
